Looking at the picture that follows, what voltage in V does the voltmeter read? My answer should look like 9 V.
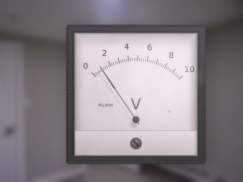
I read 1 V
